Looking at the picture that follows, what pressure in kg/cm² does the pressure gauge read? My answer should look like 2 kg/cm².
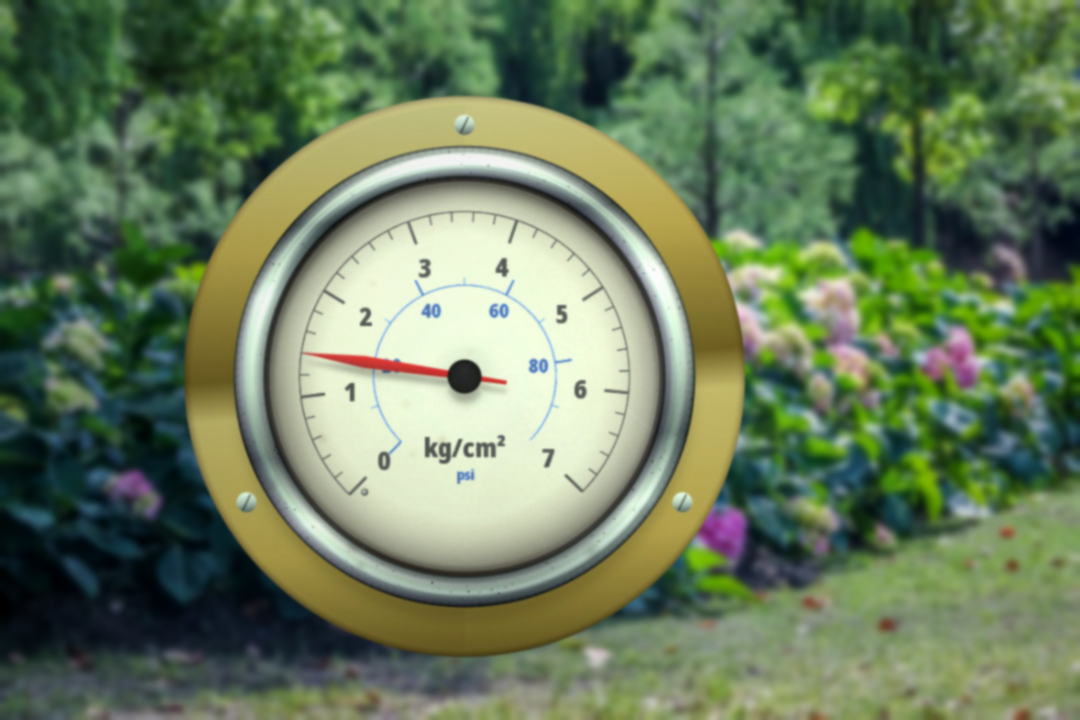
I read 1.4 kg/cm²
